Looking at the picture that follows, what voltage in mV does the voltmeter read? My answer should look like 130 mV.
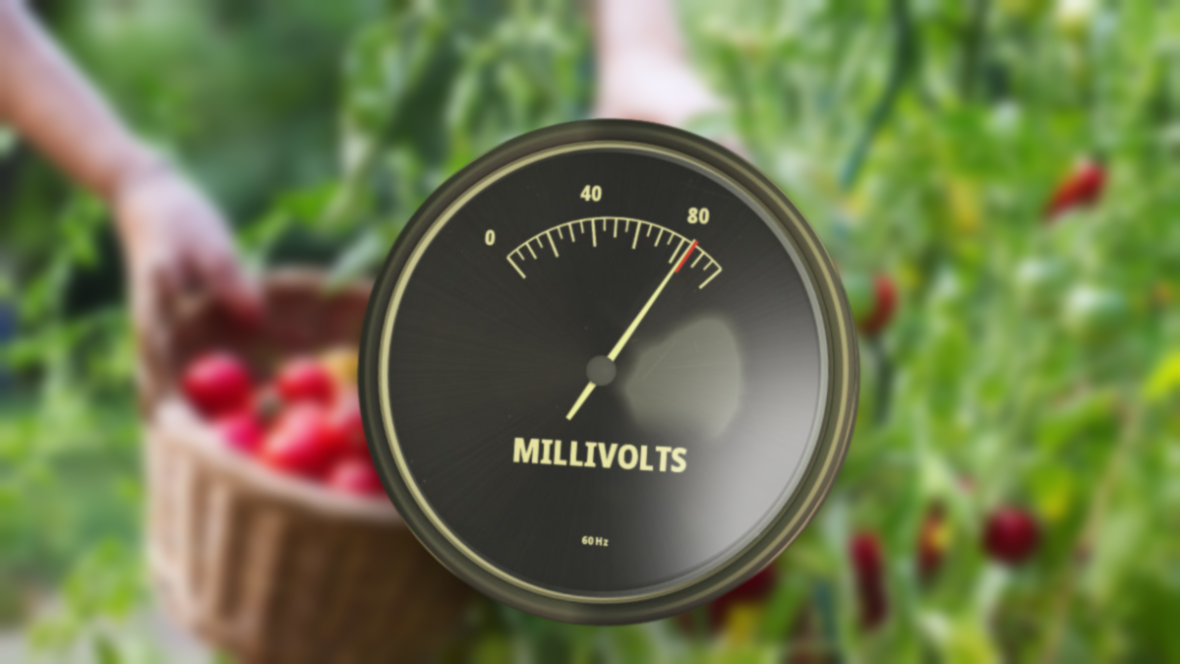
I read 85 mV
